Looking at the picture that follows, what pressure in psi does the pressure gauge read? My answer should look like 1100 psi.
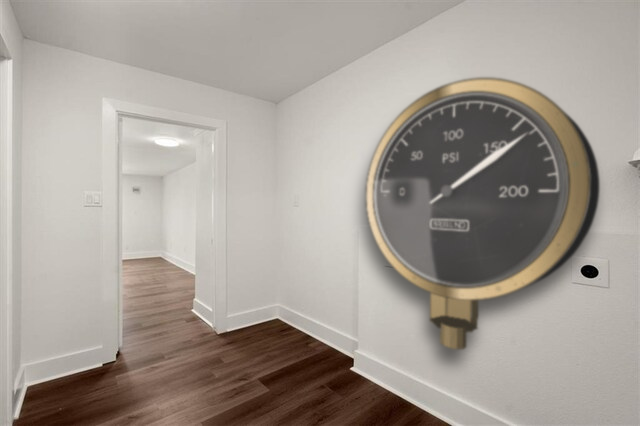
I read 160 psi
